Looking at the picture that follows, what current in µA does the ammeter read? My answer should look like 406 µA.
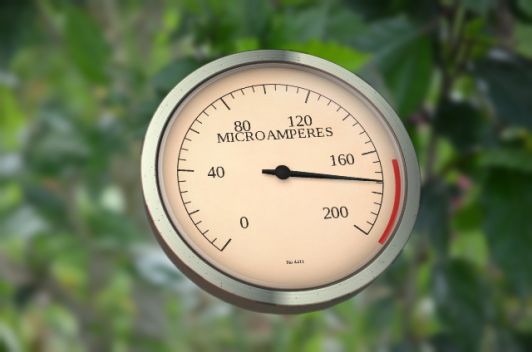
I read 175 µA
